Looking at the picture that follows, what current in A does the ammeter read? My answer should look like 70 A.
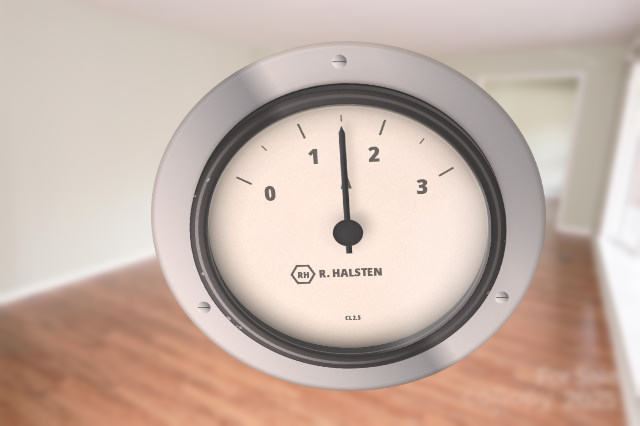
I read 1.5 A
